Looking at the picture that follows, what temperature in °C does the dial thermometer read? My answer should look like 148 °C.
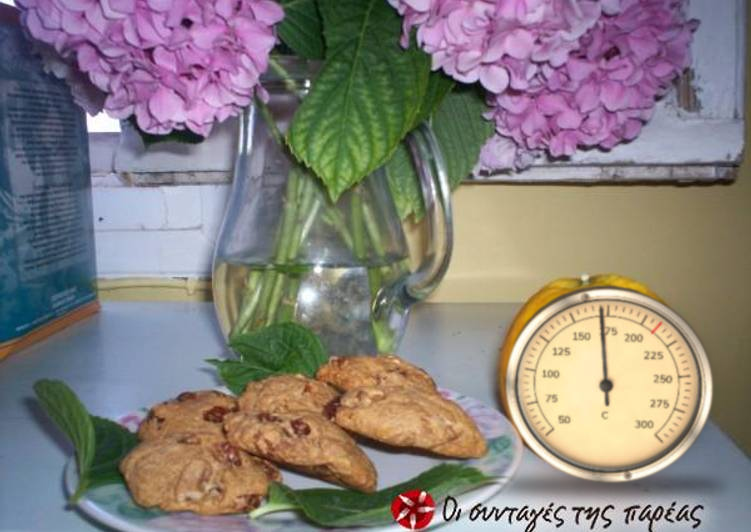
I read 170 °C
